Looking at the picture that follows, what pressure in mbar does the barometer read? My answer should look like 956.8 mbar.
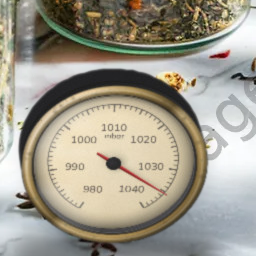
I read 1035 mbar
